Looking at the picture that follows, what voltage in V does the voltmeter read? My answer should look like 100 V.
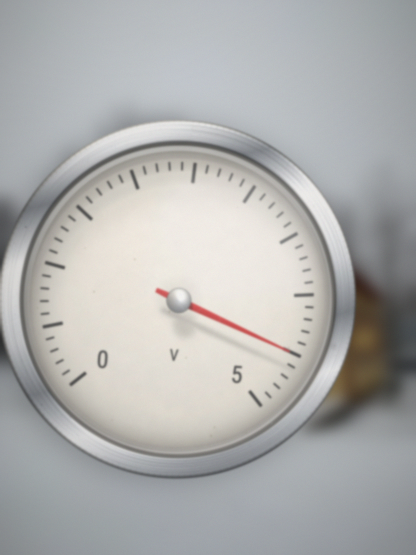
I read 4.5 V
